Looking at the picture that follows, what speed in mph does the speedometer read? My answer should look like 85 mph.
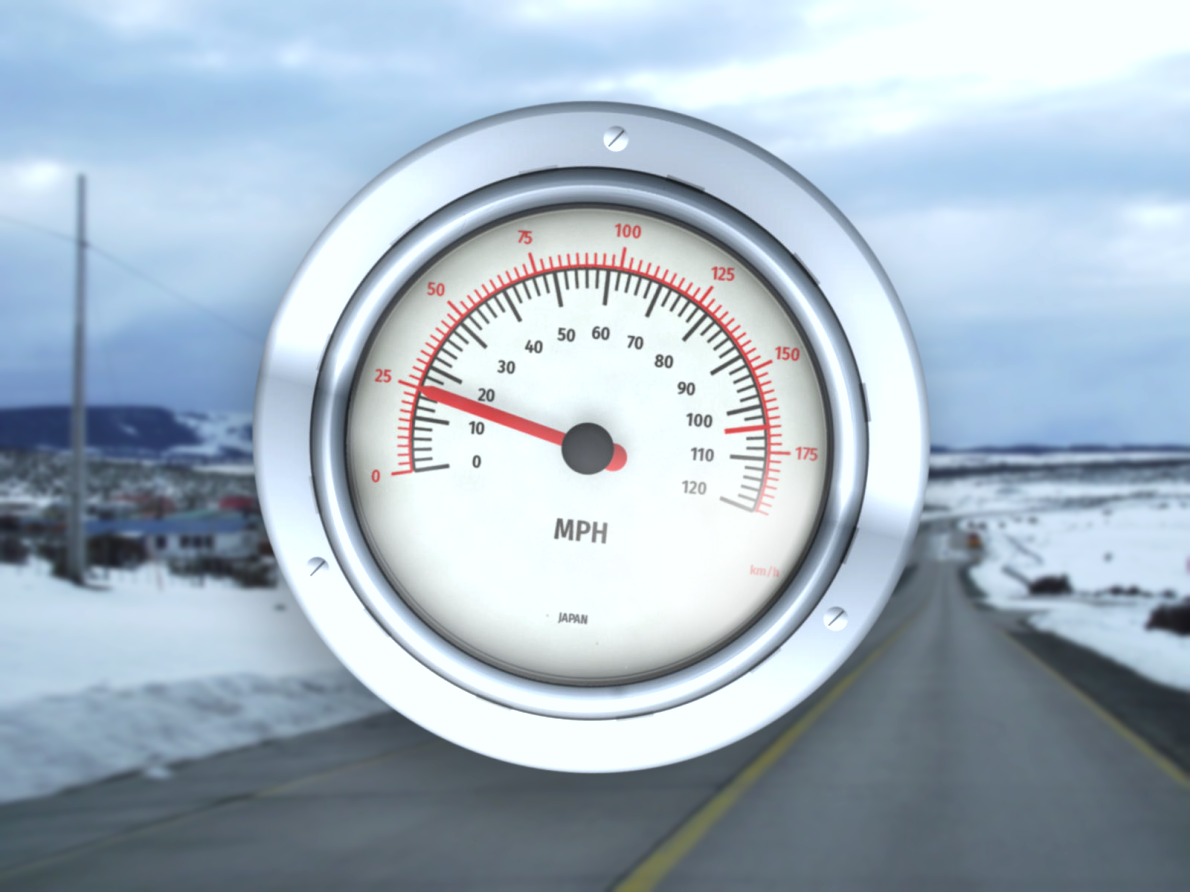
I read 16 mph
